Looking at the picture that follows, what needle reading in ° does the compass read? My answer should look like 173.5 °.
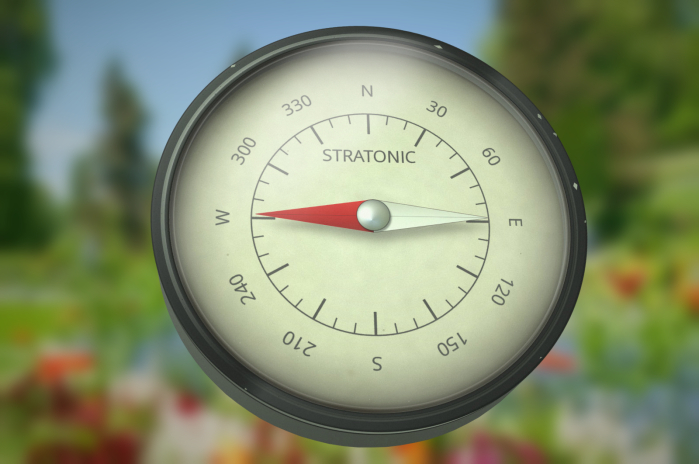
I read 270 °
